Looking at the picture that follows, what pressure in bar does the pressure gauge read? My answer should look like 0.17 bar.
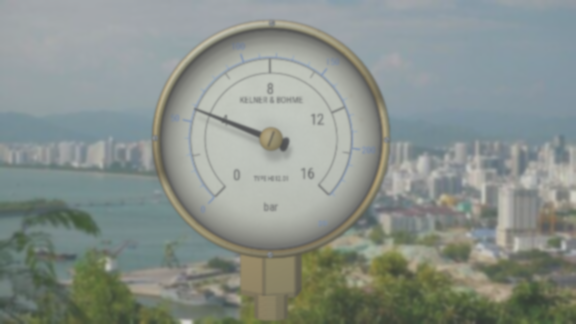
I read 4 bar
